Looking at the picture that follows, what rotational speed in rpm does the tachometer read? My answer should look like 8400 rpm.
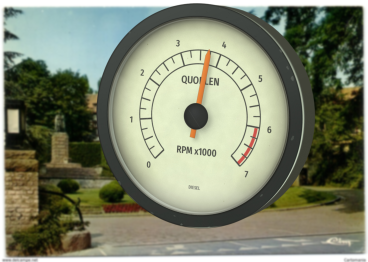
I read 3750 rpm
